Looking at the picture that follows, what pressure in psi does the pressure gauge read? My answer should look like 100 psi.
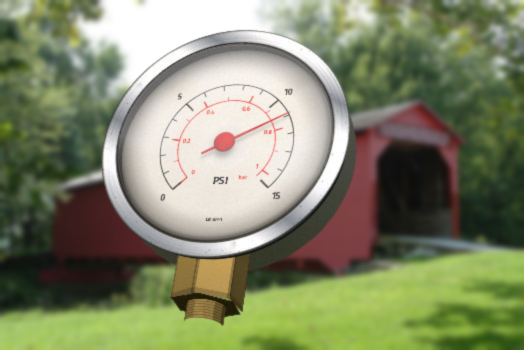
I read 11 psi
